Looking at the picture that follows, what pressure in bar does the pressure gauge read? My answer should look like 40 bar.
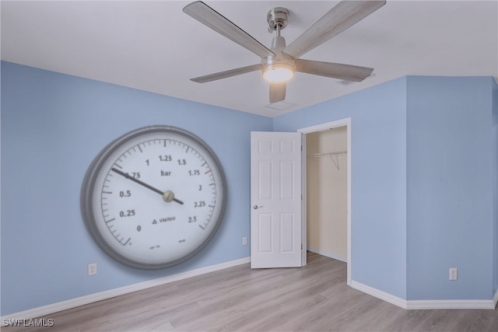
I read 0.7 bar
